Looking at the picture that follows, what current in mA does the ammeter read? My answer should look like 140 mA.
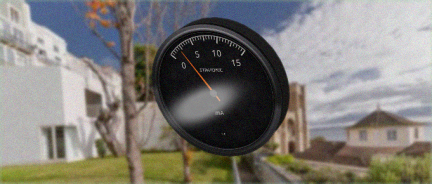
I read 2.5 mA
